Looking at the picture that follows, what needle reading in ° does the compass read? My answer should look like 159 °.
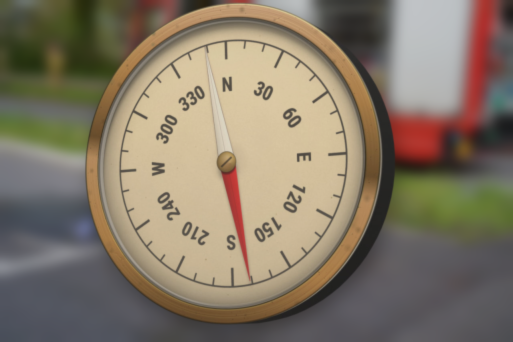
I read 170 °
